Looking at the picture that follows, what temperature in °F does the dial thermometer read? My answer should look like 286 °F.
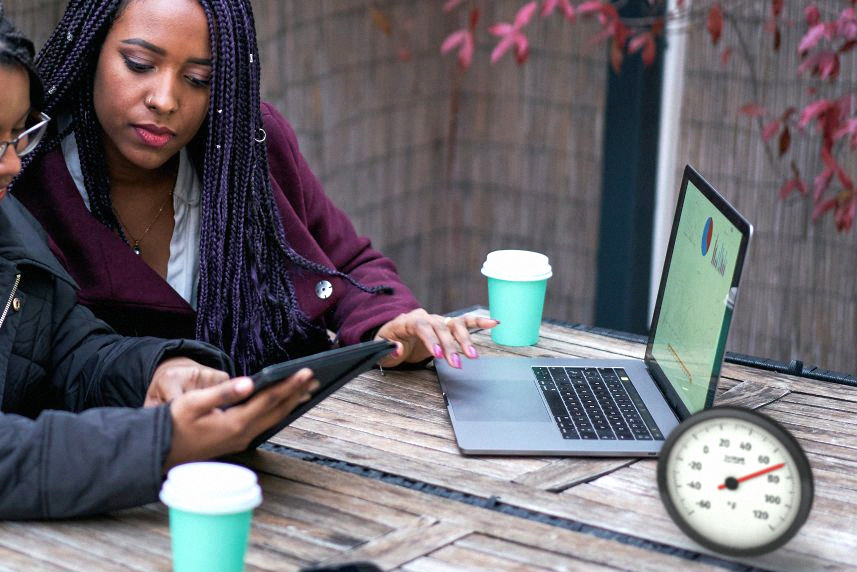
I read 70 °F
